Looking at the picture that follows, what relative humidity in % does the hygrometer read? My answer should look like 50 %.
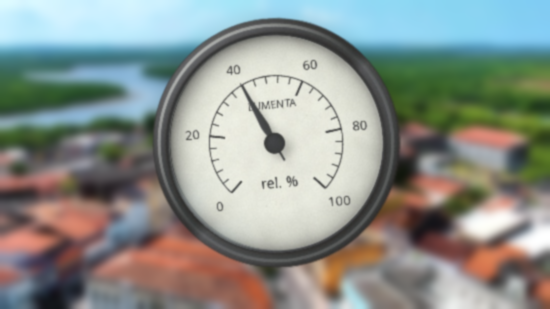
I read 40 %
